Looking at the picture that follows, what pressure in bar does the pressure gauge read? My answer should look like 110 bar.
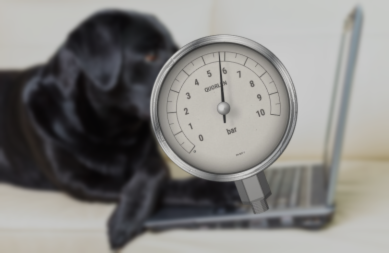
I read 5.75 bar
